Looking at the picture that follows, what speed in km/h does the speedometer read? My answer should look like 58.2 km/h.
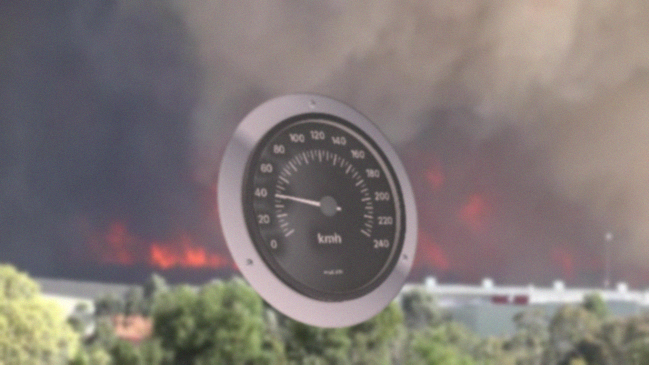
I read 40 km/h
